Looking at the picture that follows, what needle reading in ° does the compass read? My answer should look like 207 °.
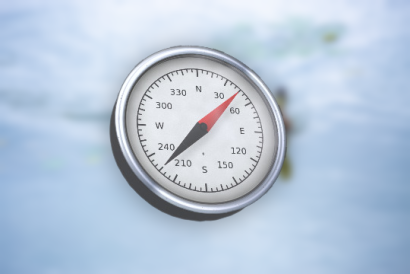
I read 45 °
